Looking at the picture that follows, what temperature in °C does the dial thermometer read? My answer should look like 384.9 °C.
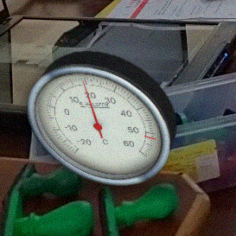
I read 20 °C
